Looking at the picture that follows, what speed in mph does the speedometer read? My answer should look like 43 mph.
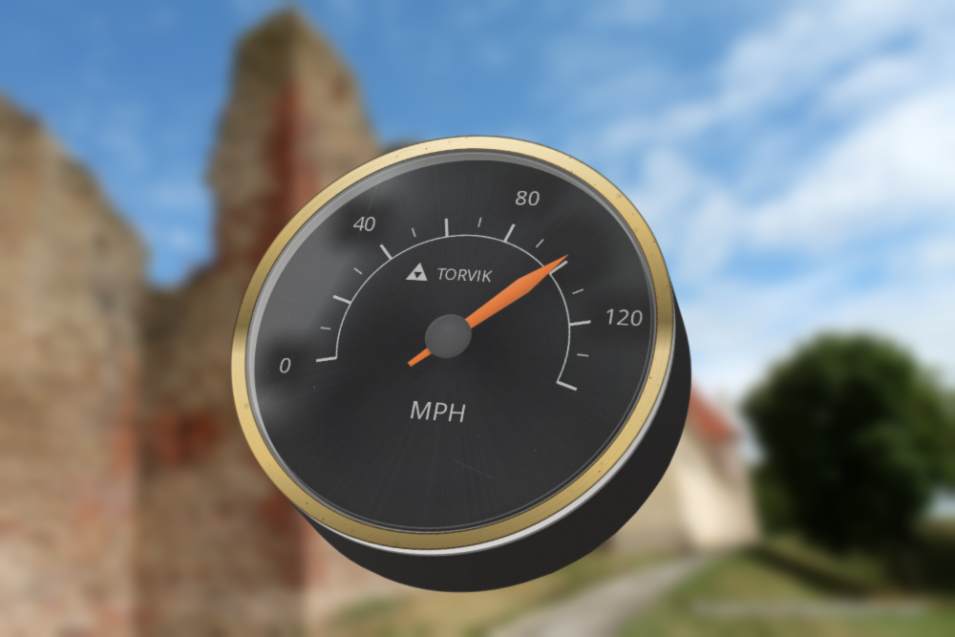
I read 100 mph
